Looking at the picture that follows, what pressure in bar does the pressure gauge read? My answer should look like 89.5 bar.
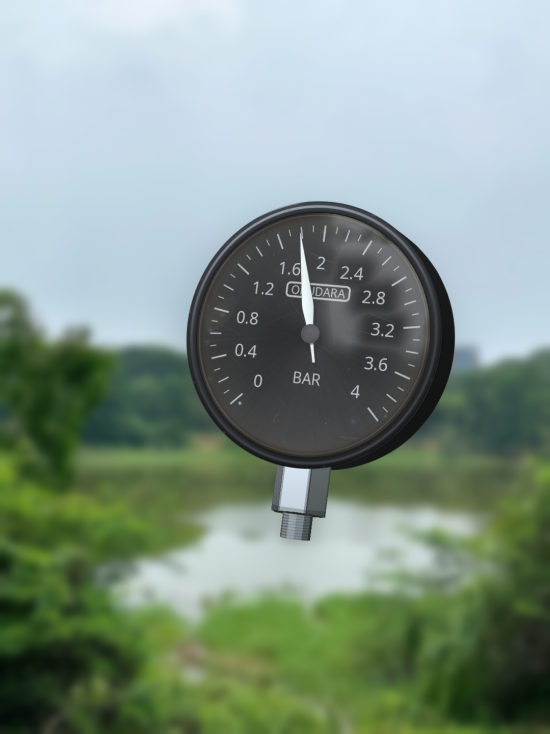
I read 1.8 bar
